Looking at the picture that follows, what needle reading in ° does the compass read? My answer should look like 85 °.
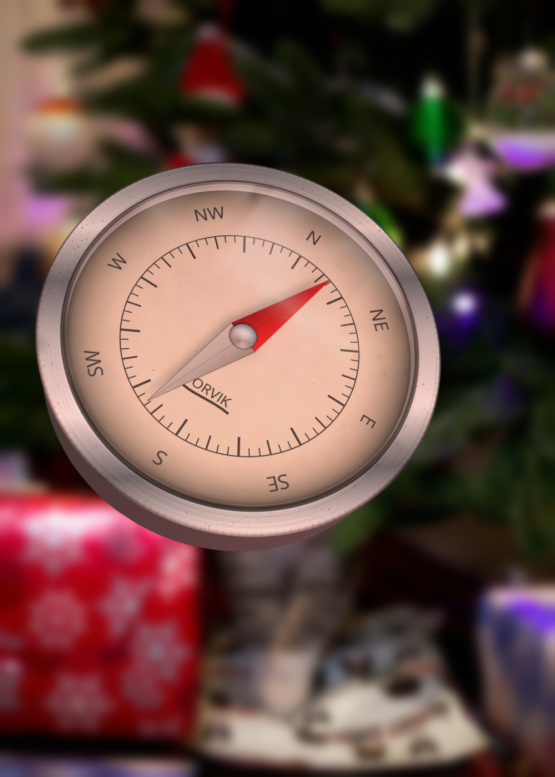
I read 20 °
